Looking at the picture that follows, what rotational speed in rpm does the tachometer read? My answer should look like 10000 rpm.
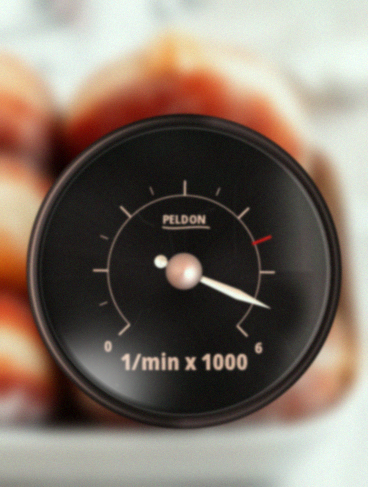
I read 5500 rpm
